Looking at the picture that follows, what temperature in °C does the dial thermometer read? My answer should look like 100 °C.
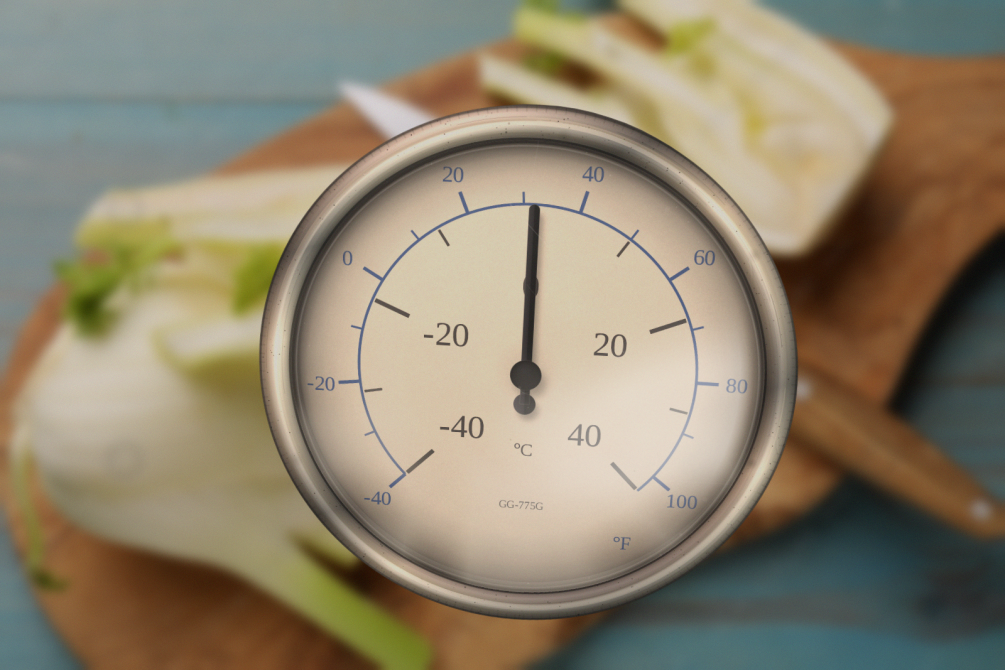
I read 0 °C
